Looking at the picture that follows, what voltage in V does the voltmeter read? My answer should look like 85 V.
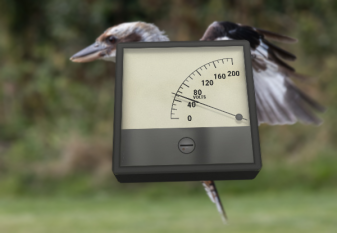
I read 50 V
